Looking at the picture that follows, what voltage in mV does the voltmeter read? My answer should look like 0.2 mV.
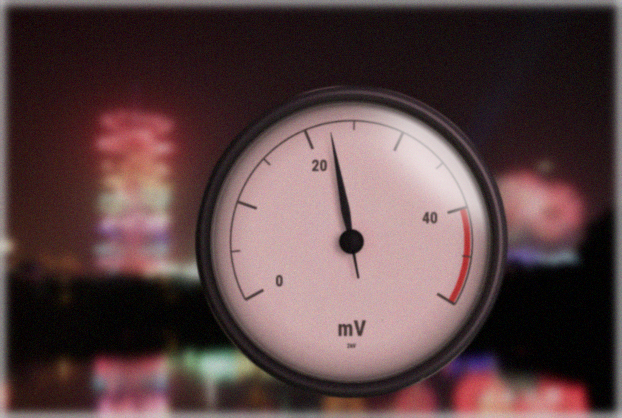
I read 22.5 mV
